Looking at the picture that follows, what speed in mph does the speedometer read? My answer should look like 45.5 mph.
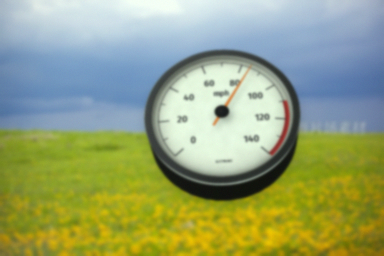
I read 85 mph
